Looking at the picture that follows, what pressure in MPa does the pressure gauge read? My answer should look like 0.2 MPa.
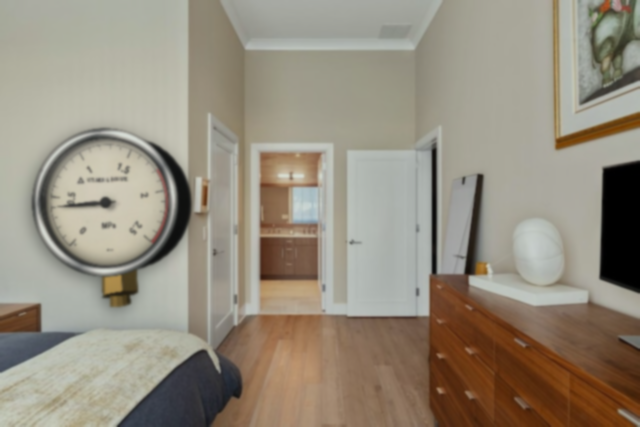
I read 0.4 MPa
